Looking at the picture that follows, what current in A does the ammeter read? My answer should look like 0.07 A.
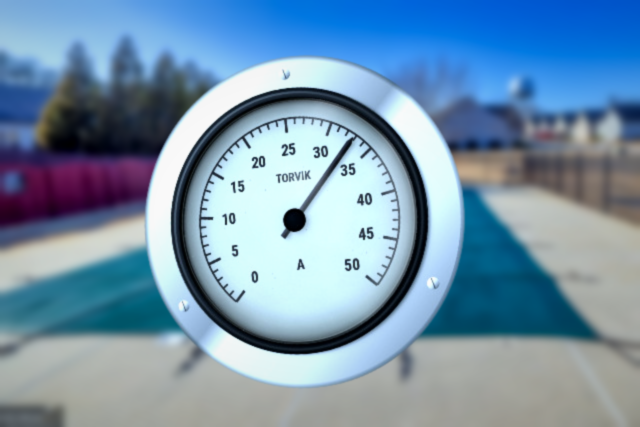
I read 33 A
